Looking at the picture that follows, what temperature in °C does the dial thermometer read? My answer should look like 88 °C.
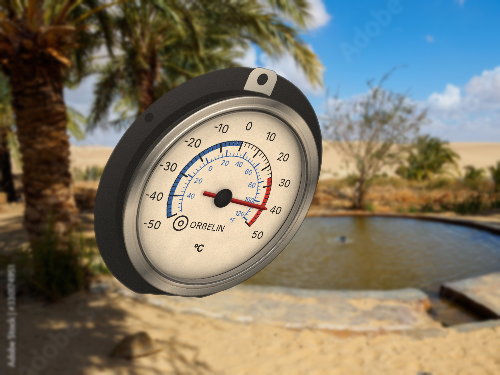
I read 40 °C
